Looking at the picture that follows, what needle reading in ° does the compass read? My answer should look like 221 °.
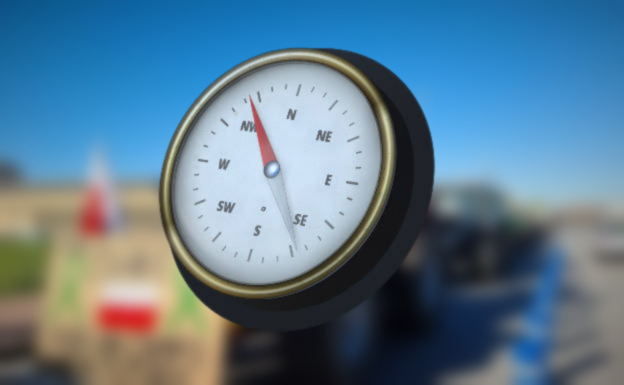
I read 325 °
